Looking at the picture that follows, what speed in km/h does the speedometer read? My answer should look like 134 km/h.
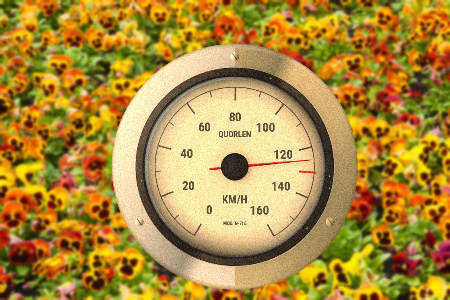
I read 125 km/h
